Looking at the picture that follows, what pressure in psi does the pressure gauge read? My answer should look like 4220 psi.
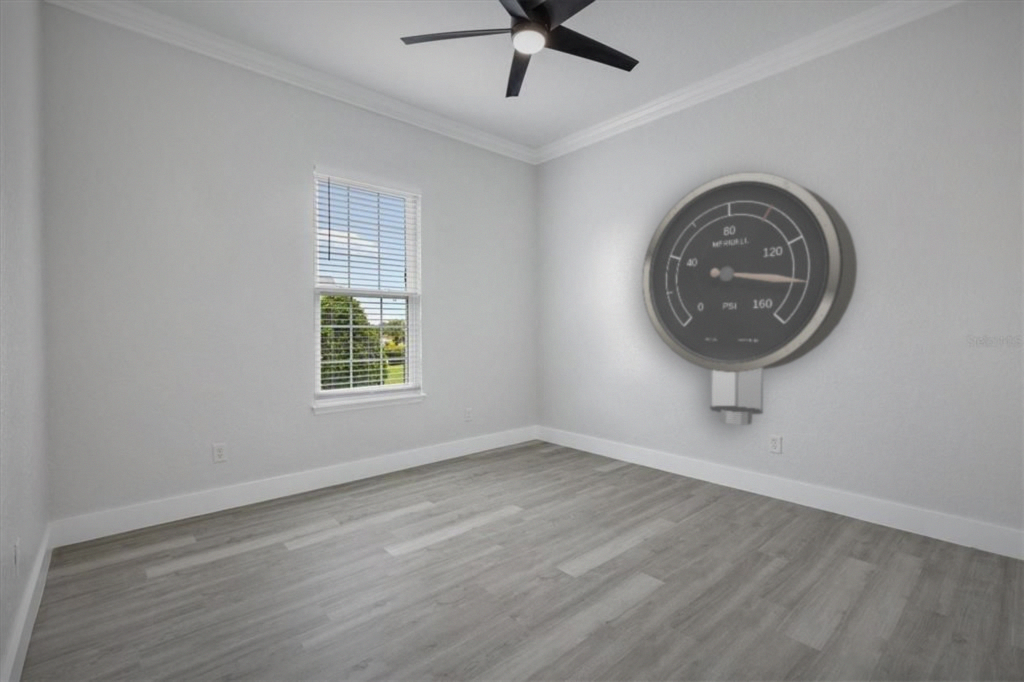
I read 140 psi
